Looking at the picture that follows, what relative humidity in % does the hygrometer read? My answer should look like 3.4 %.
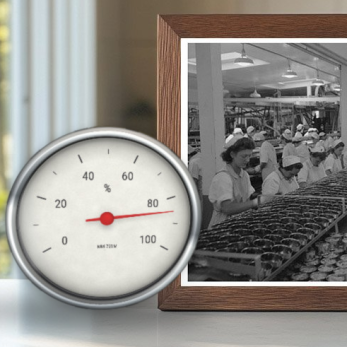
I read 85 %
